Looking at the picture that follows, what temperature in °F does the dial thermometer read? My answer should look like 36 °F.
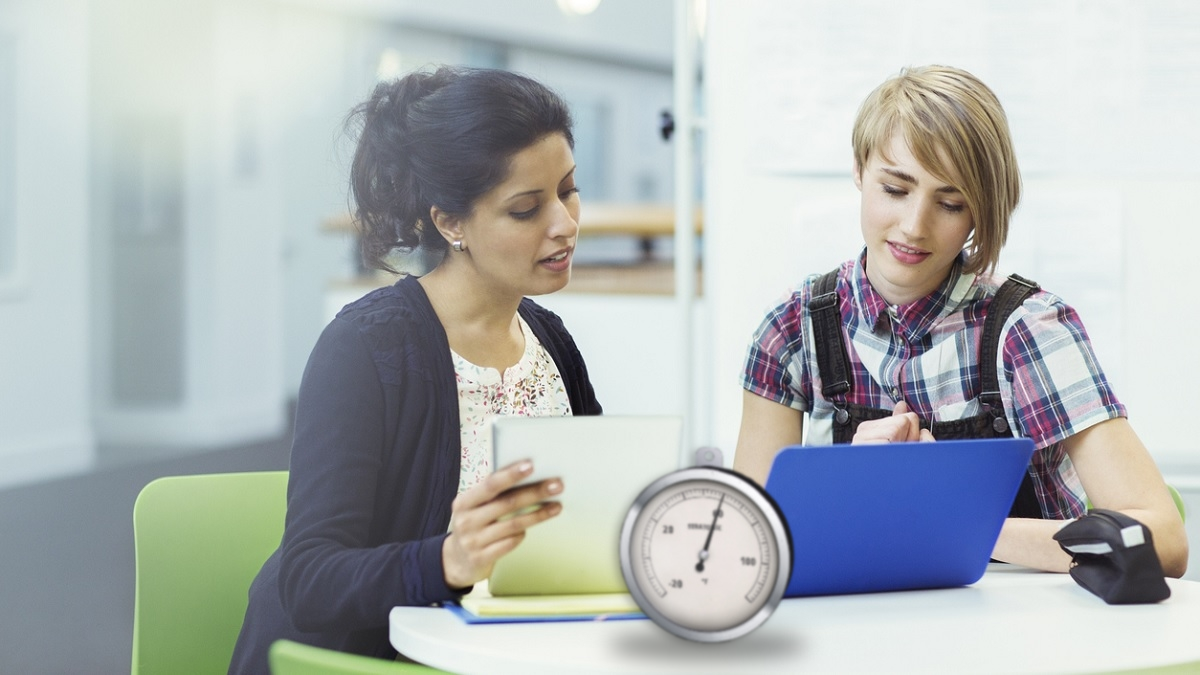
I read 60 °F
